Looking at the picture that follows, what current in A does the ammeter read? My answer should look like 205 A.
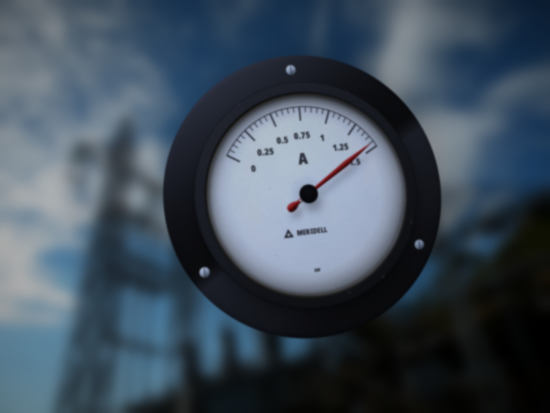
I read 1.45 A
